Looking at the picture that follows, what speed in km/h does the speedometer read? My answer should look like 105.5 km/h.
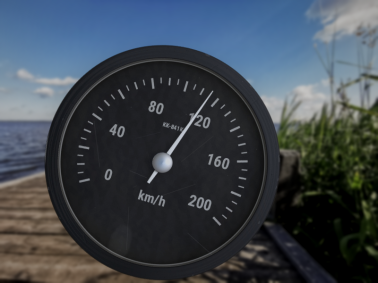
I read 115 km/h
